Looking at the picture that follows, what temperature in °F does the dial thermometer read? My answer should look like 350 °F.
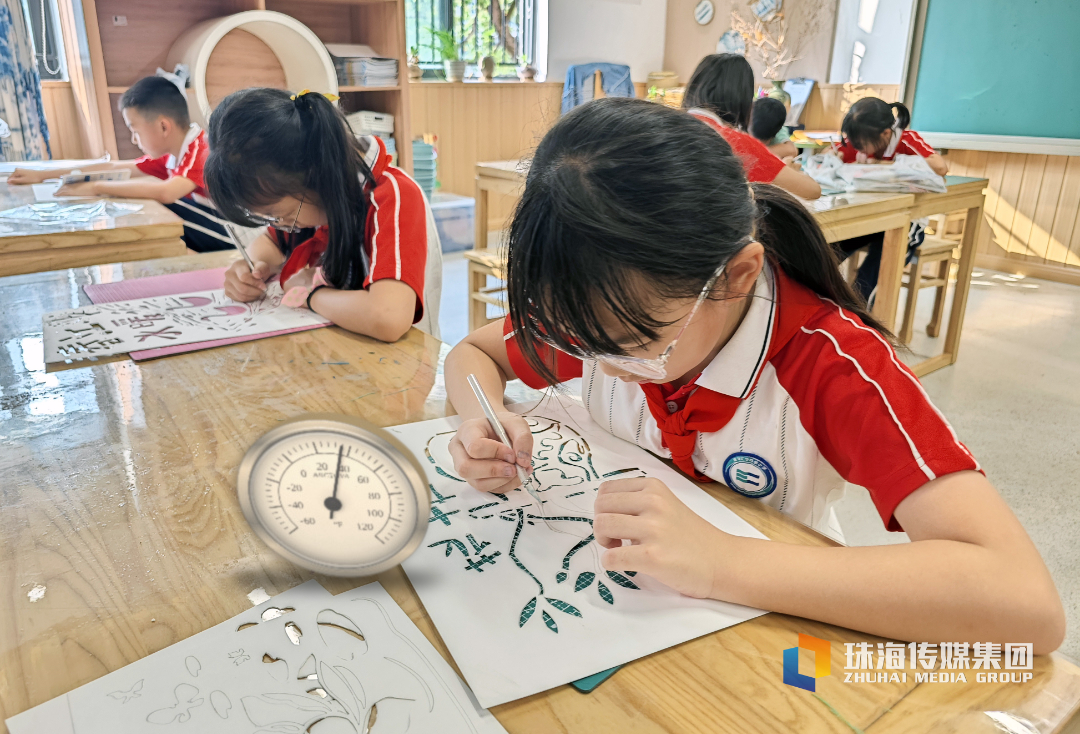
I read 36 °F
